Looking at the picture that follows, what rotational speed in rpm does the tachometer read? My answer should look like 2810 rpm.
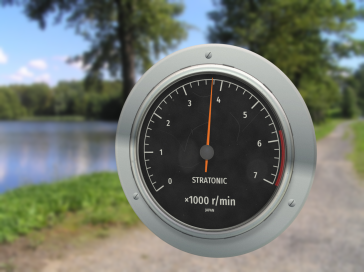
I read 3800 rpm
